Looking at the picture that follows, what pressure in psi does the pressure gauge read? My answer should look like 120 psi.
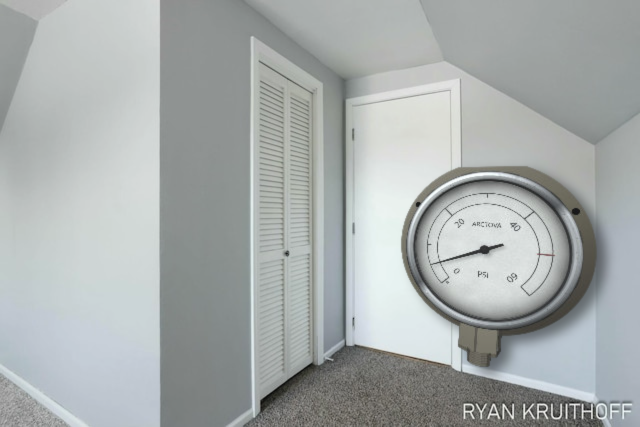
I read 5 psi
